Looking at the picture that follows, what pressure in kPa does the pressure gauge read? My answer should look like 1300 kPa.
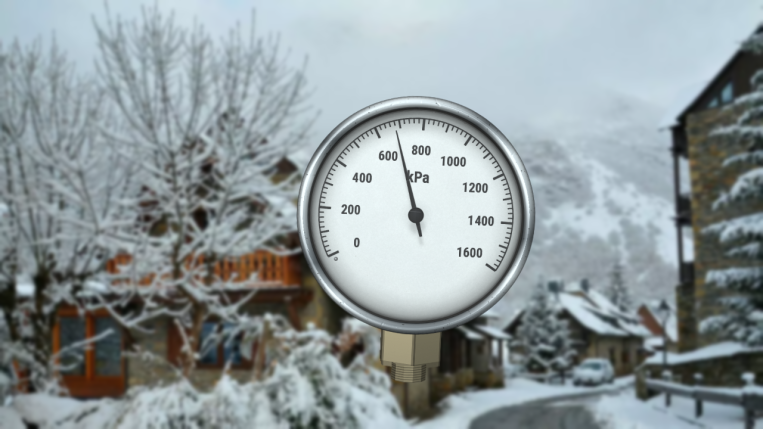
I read 680 kPa
